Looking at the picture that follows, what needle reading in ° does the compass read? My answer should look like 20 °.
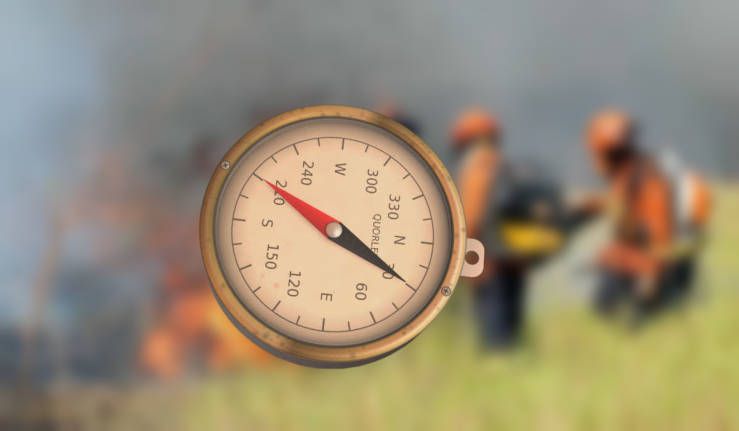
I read 210 °
